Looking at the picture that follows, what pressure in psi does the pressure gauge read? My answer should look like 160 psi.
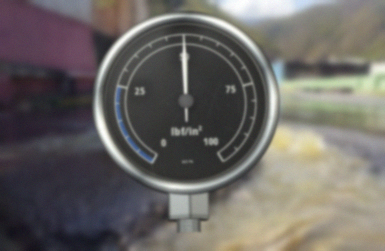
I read 50 psi
